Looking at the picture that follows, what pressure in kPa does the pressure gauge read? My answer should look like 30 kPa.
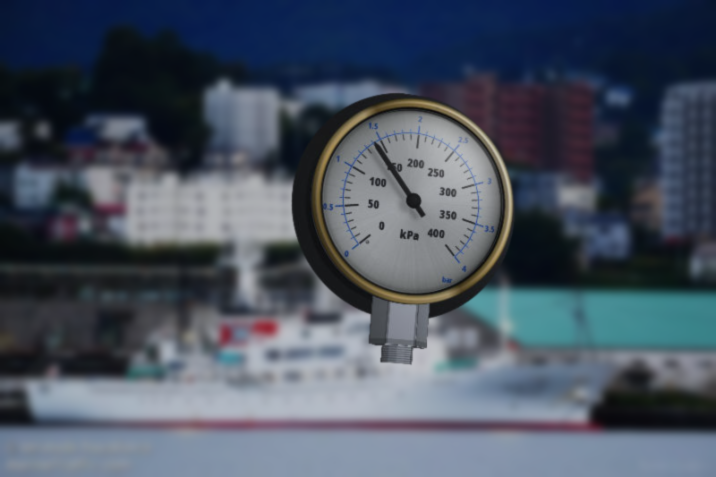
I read 140 kPa
